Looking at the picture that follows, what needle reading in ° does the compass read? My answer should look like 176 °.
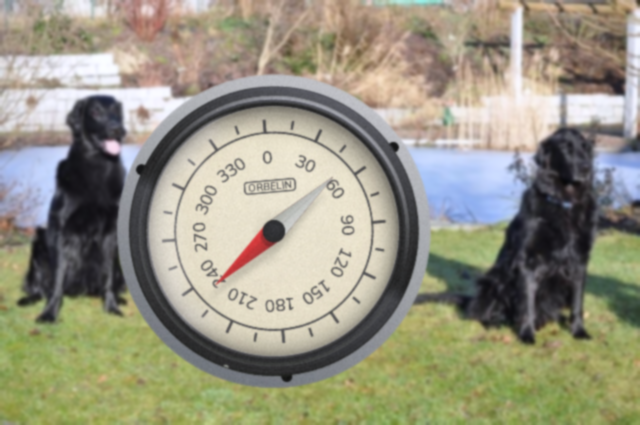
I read 232.5 °
